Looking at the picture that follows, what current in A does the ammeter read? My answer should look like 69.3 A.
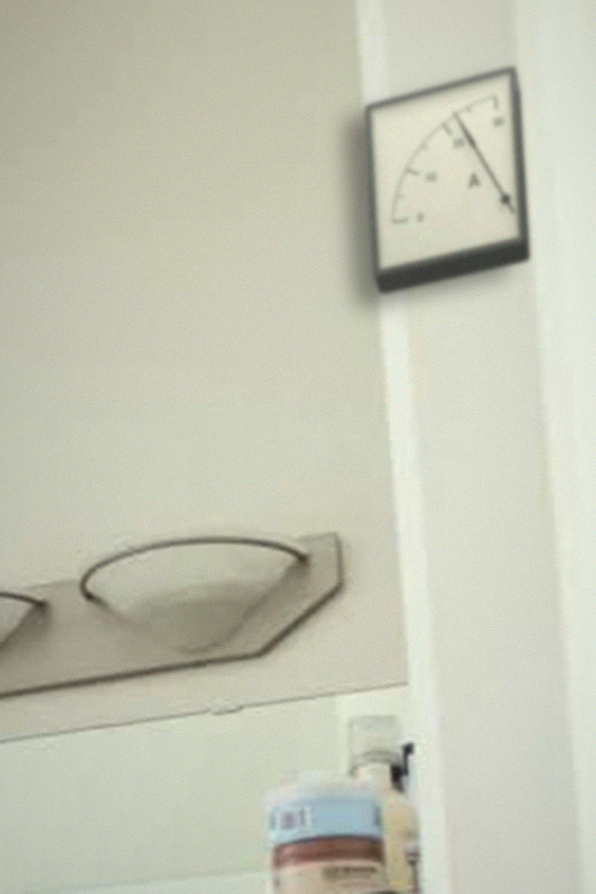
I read 22.5 A
